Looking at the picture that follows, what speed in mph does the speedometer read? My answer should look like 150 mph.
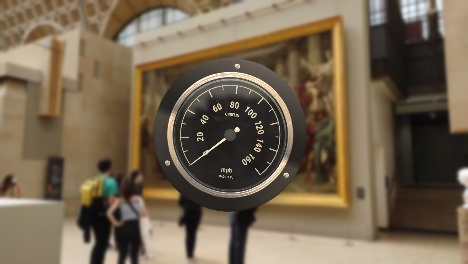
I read 0 mph
